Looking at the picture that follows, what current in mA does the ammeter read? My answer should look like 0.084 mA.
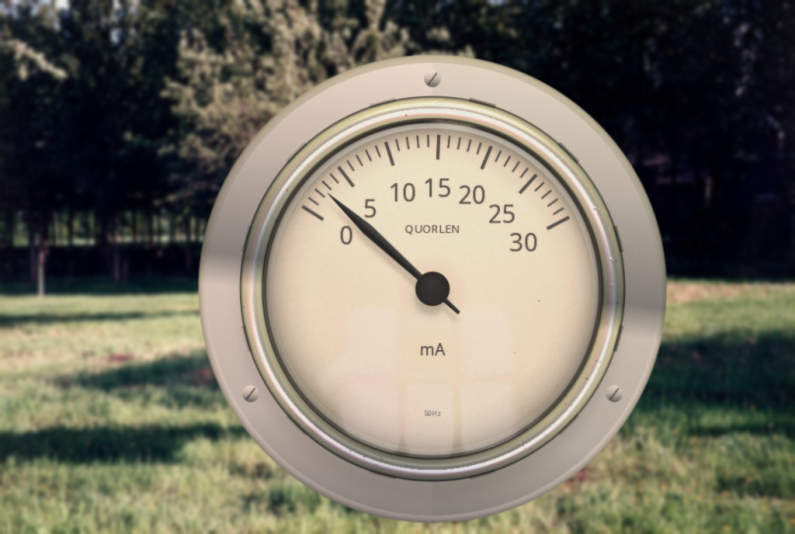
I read 2.5 mA
